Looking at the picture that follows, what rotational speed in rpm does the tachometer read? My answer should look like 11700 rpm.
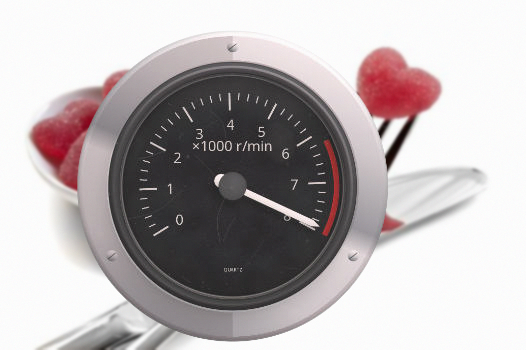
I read 7900 rpm
